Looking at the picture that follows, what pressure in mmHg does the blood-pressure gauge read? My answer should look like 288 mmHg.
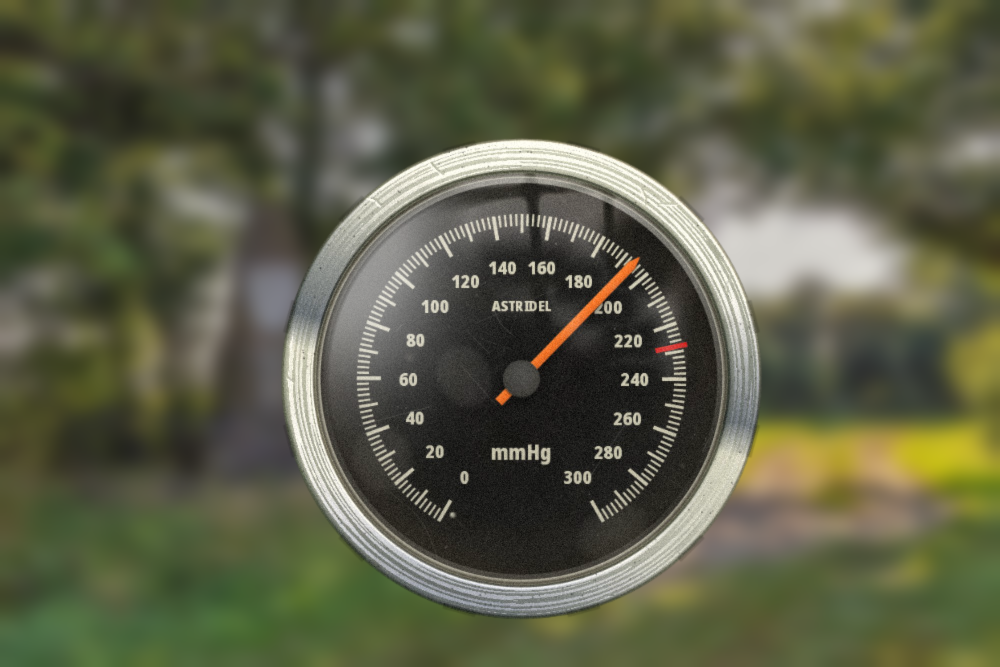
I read 194 mmHg
